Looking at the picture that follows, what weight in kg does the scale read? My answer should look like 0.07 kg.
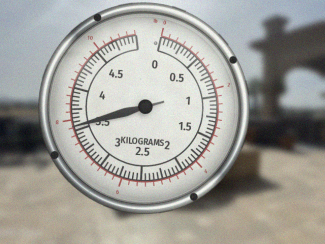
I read 3.55 kg
